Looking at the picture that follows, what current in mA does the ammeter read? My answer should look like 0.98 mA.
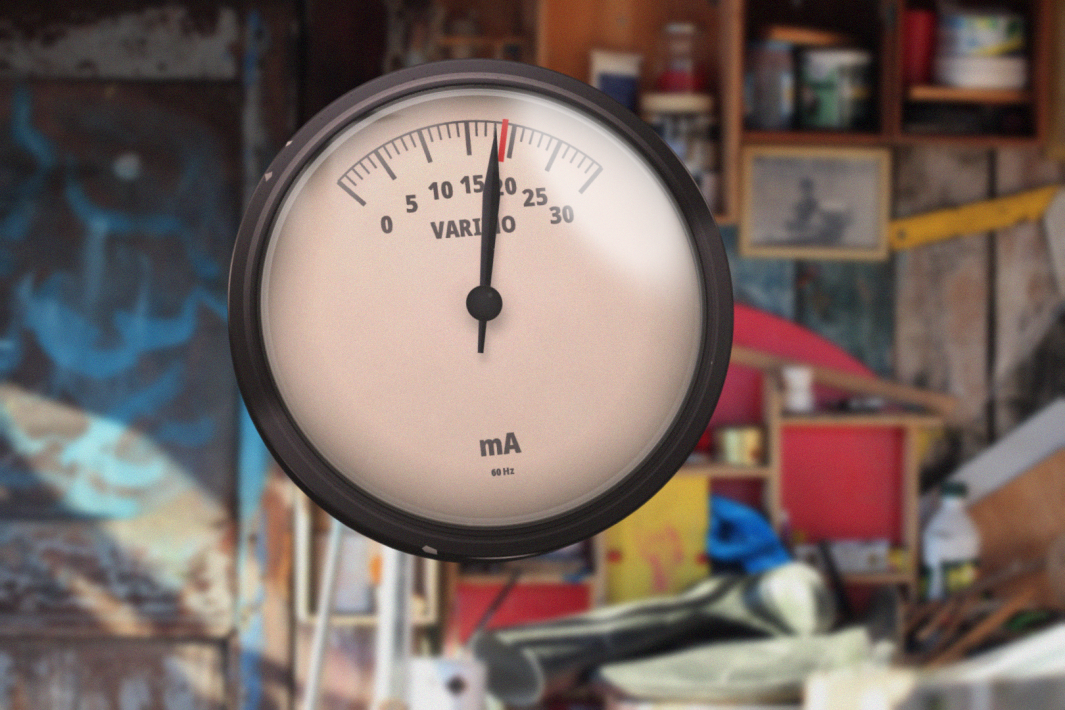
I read 18 mA
